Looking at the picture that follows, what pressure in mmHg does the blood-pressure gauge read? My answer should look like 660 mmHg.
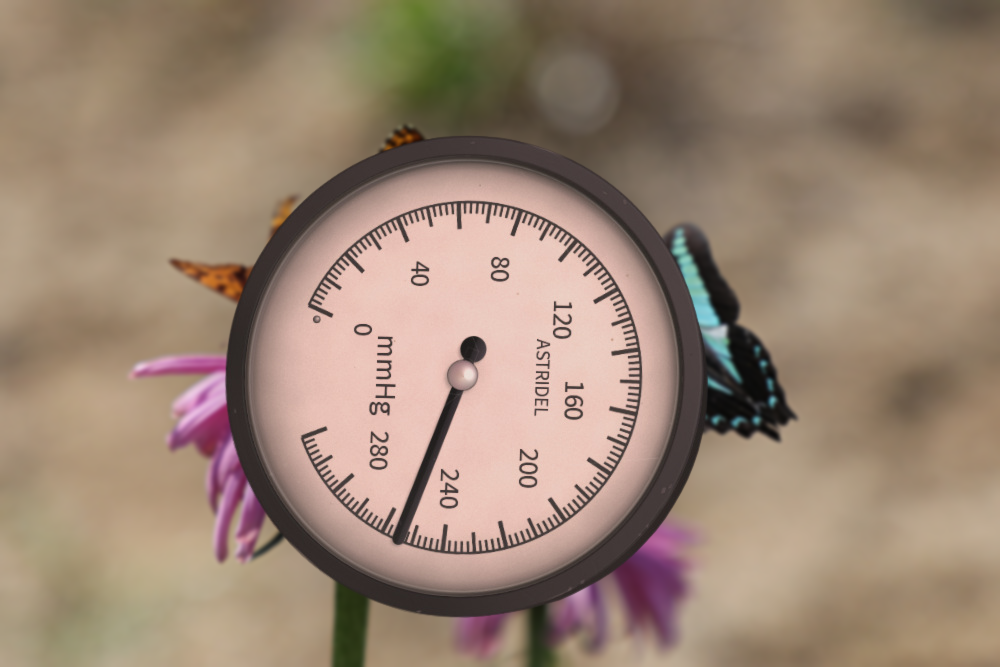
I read 254 mmHg
